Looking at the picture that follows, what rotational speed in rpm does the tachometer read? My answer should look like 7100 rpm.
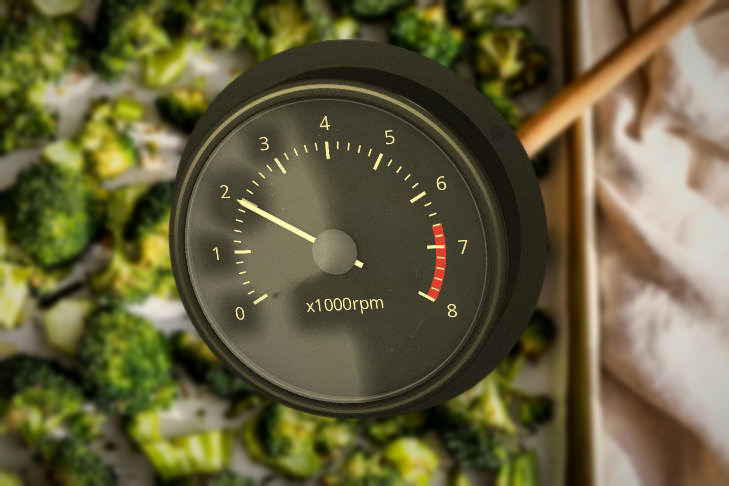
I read 2000 rpm
